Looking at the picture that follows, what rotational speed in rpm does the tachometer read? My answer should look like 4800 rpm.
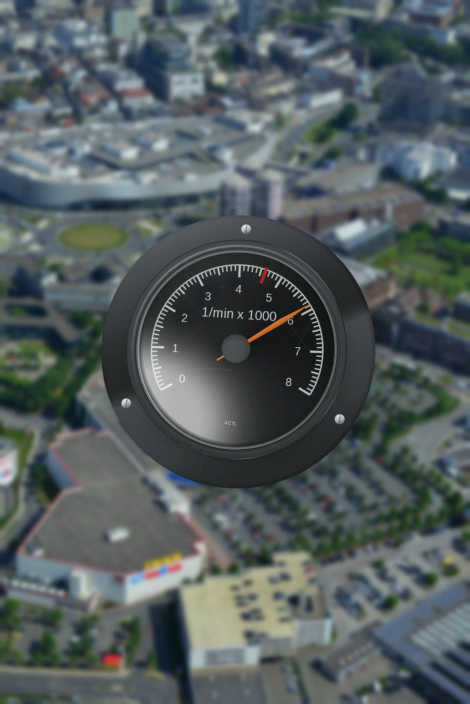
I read 5900 rpm
